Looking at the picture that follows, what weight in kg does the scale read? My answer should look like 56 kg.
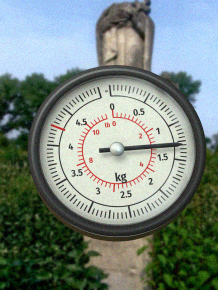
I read 1.3 kg
